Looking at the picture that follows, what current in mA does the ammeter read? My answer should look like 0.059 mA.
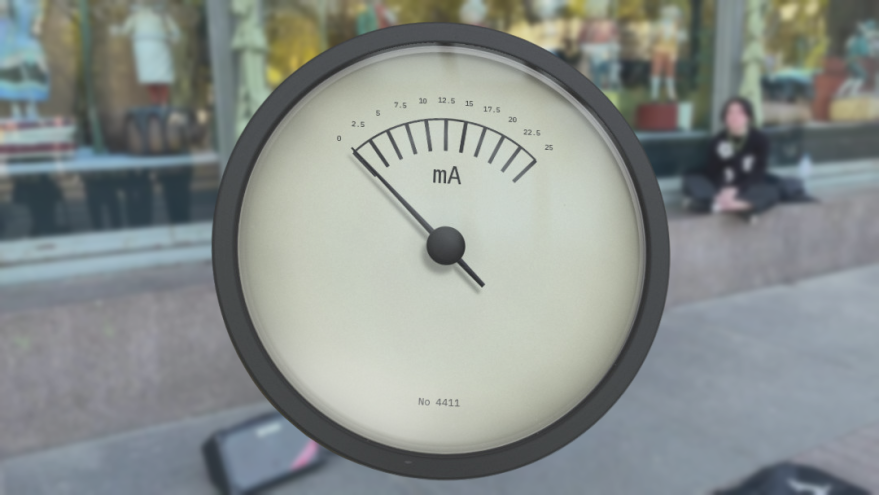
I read 0 mA
